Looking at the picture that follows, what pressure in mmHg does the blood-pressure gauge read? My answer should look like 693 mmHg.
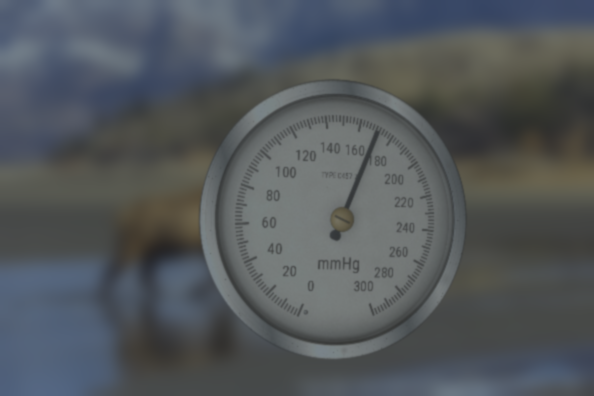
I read 170 mmHg
